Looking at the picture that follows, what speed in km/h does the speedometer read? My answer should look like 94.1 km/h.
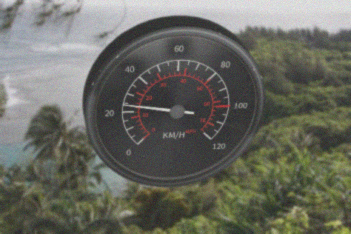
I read 25 km/h
